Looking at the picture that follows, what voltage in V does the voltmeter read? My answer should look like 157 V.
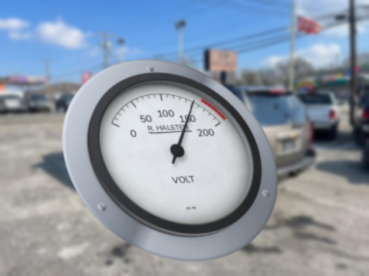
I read 150 V
